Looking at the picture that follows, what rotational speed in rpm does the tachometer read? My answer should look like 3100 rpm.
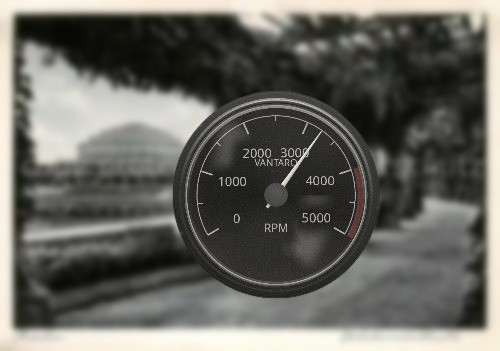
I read 3250 rpm
